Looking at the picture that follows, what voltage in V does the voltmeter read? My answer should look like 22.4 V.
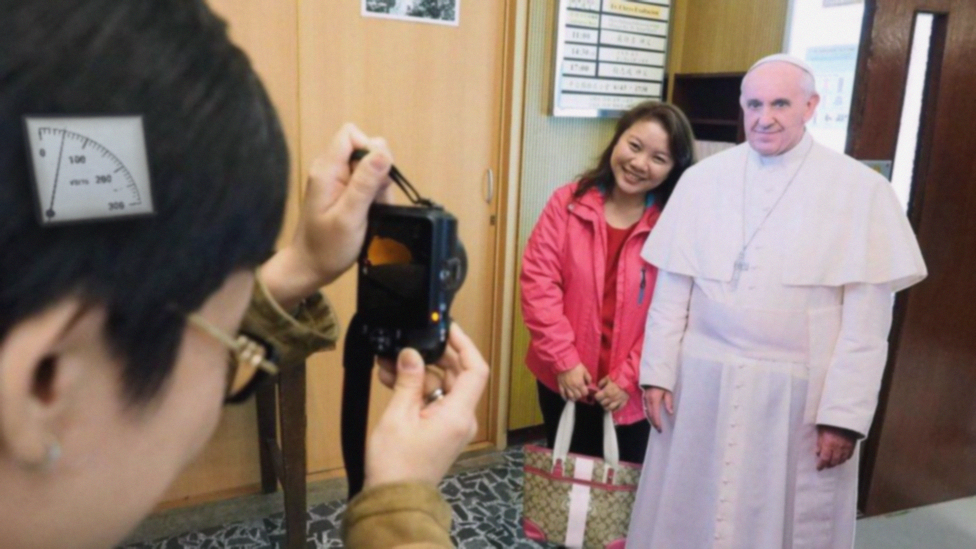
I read 50 V
